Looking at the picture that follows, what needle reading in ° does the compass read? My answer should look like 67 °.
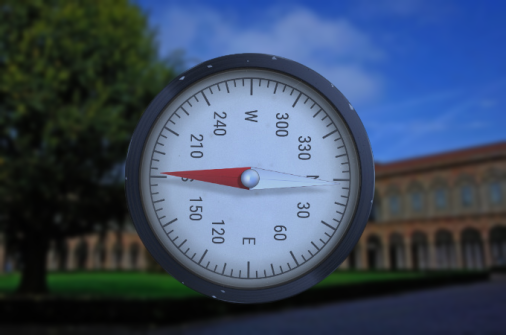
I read 182.5 °
